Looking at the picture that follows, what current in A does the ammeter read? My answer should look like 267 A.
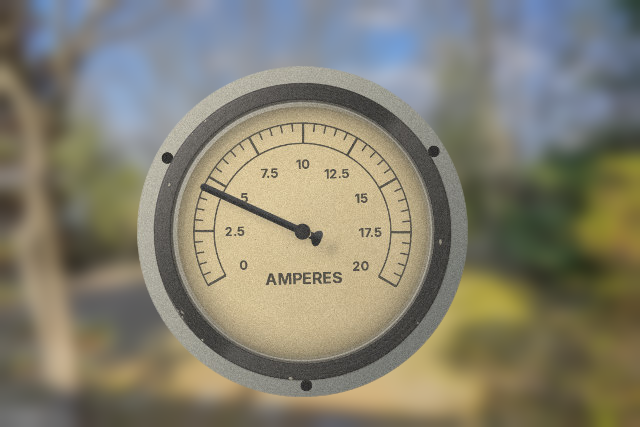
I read 4.5 A
